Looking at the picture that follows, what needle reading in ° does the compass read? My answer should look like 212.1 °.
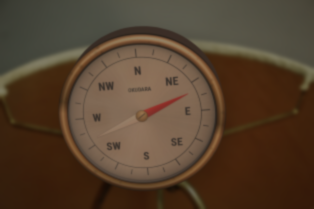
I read 67.5 °
